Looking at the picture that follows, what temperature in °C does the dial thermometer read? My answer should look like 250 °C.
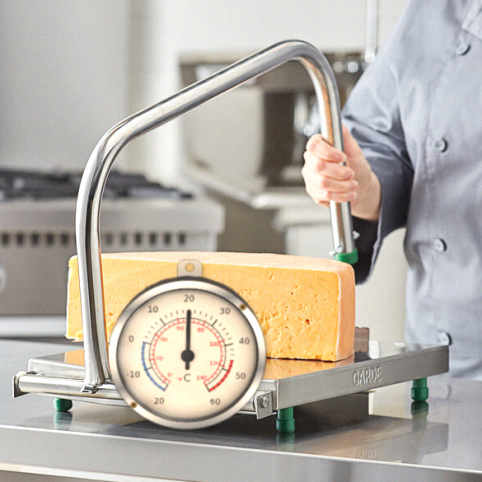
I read 20 °C
